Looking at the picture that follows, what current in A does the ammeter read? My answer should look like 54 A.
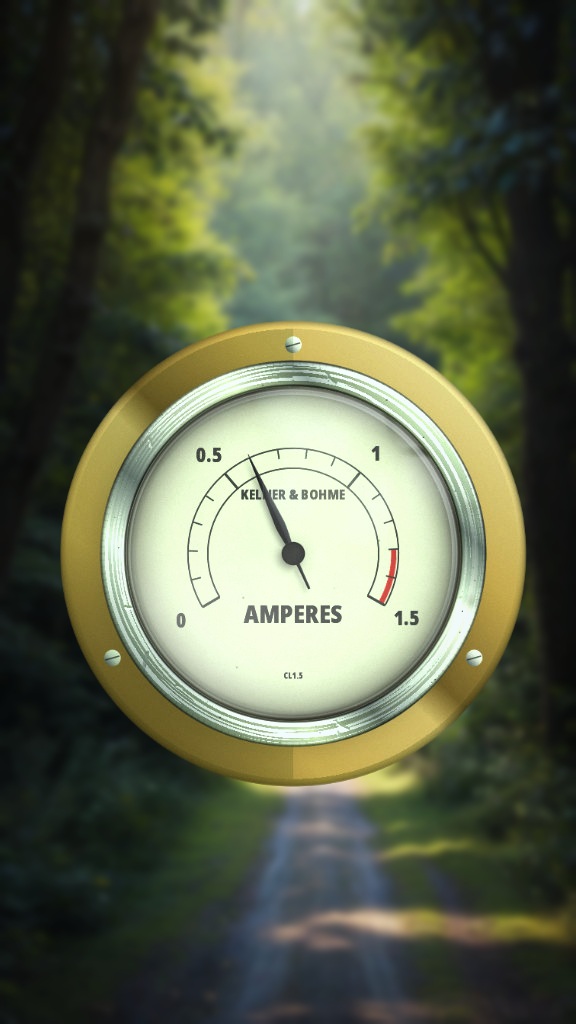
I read 0.6 A
